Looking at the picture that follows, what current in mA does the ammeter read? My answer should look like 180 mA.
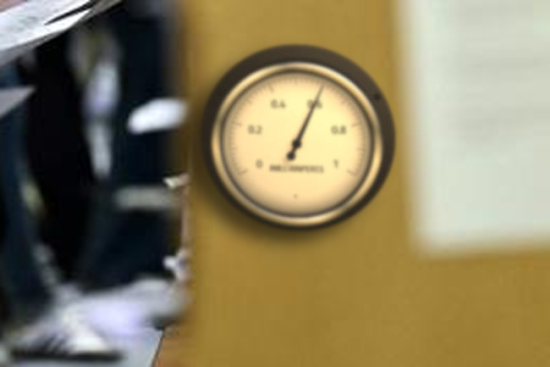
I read 0.6 mA
